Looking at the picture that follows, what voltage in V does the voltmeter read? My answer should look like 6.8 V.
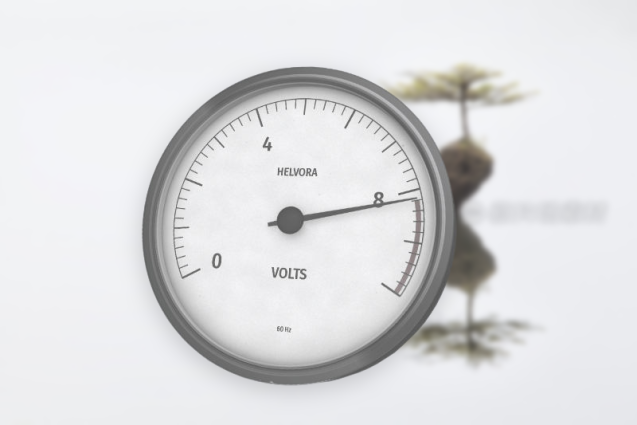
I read 8.2 V
